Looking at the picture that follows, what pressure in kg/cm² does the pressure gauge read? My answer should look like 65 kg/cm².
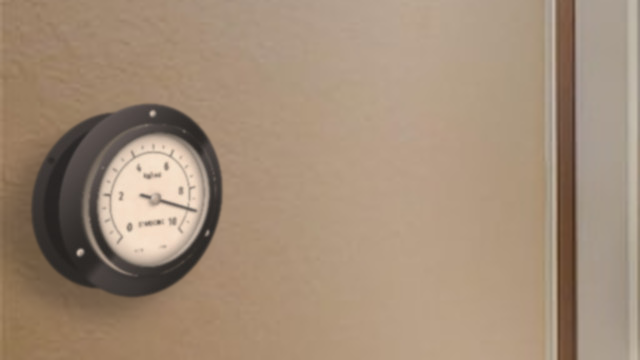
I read 9 kg/cm²
